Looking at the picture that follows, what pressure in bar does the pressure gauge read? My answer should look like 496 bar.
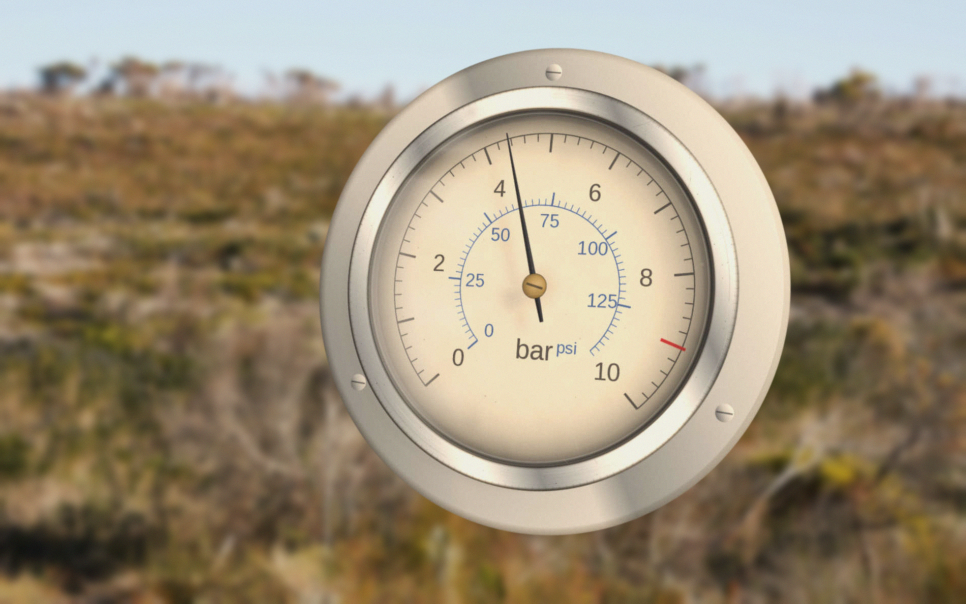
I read 4.4 bar
